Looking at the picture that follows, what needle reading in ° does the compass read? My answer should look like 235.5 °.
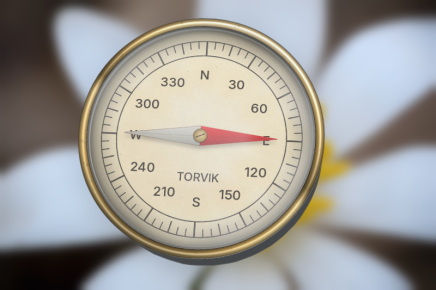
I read 90 °
